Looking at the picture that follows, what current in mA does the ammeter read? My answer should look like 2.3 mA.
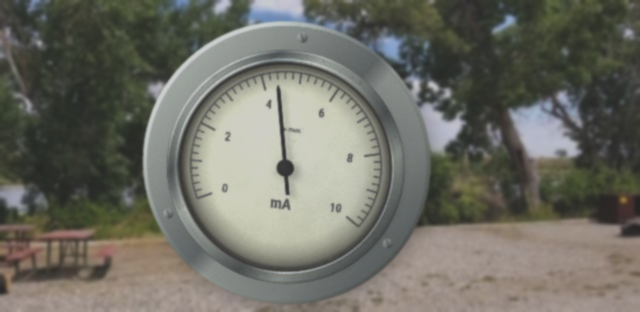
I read 4.4 mA
